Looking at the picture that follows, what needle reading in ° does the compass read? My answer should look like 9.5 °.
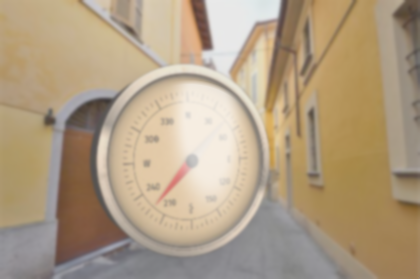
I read 225 °
